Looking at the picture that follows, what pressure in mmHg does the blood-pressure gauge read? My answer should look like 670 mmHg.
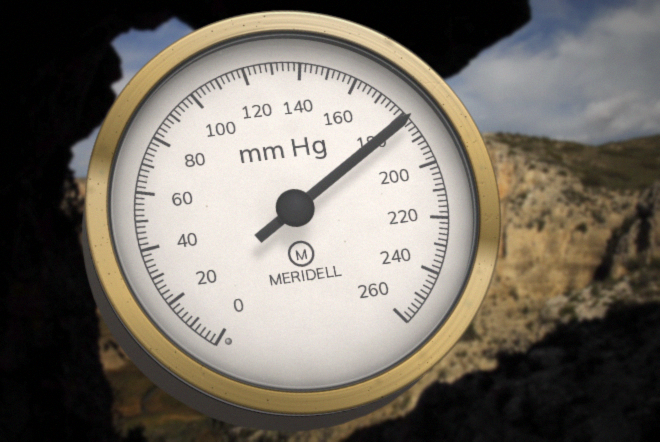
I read 182 mmHg
